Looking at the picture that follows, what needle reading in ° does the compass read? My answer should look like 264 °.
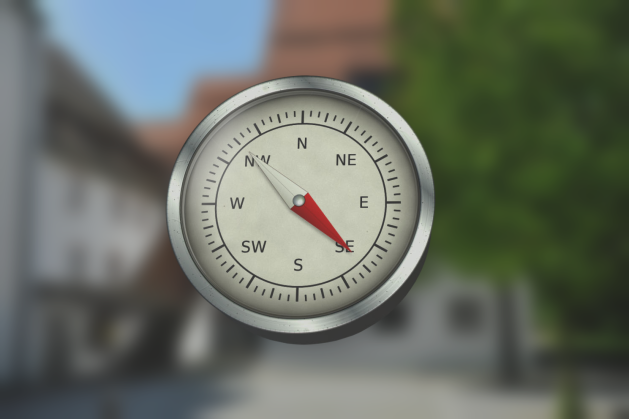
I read 135 °
